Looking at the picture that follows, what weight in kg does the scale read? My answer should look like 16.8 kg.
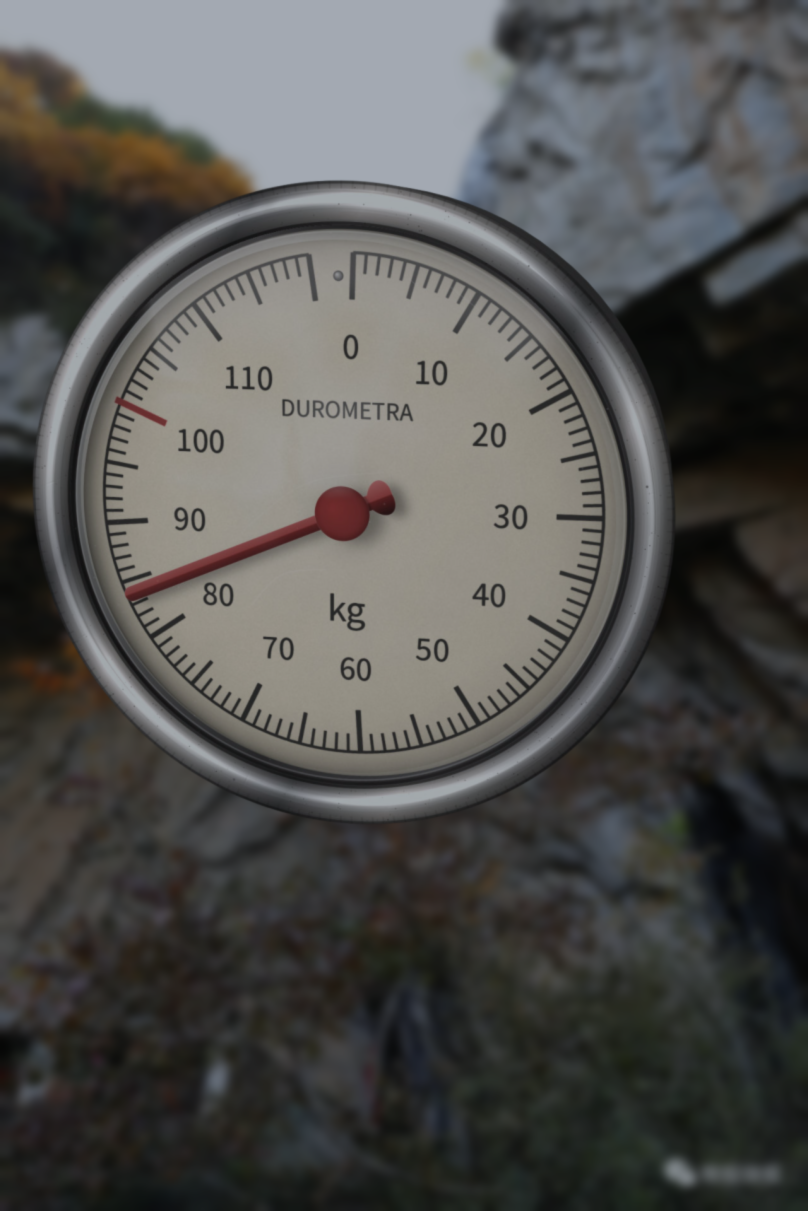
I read 84 kg
